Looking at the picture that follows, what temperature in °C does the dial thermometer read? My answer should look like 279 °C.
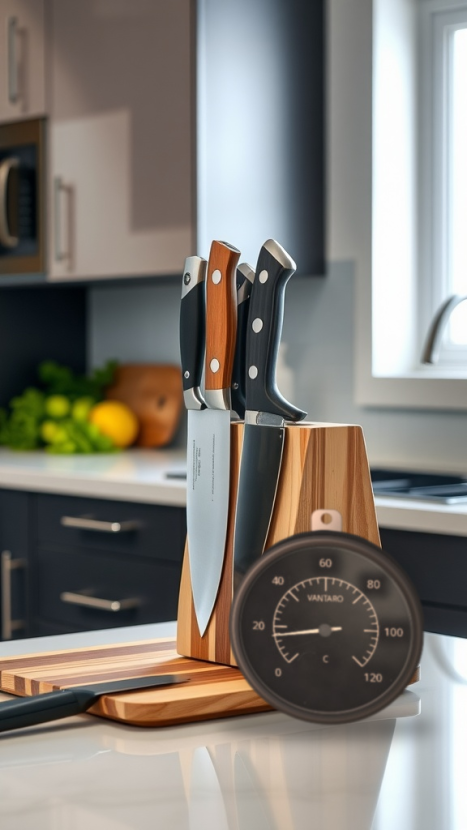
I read 16 °C
